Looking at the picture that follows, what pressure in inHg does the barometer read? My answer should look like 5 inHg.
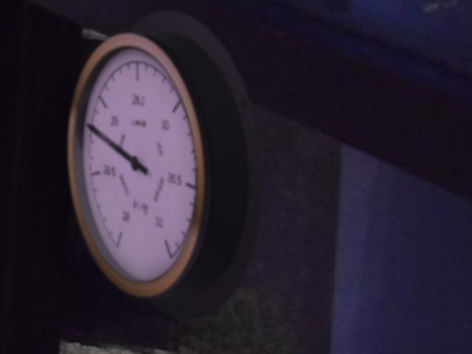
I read 28.8 inHg
